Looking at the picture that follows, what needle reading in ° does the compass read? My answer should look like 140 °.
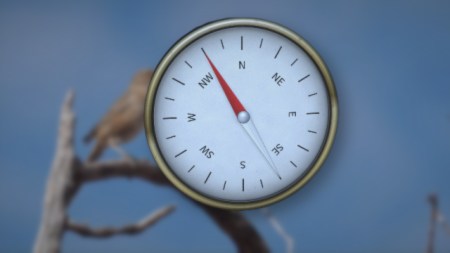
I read 330 °
